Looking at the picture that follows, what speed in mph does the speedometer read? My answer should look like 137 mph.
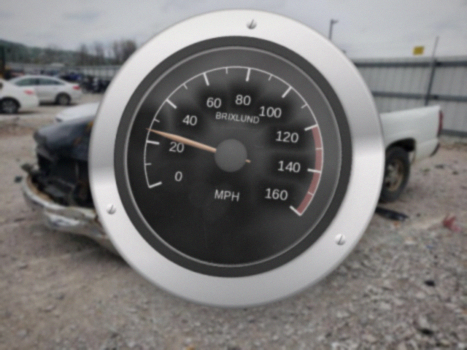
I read 25 mph
